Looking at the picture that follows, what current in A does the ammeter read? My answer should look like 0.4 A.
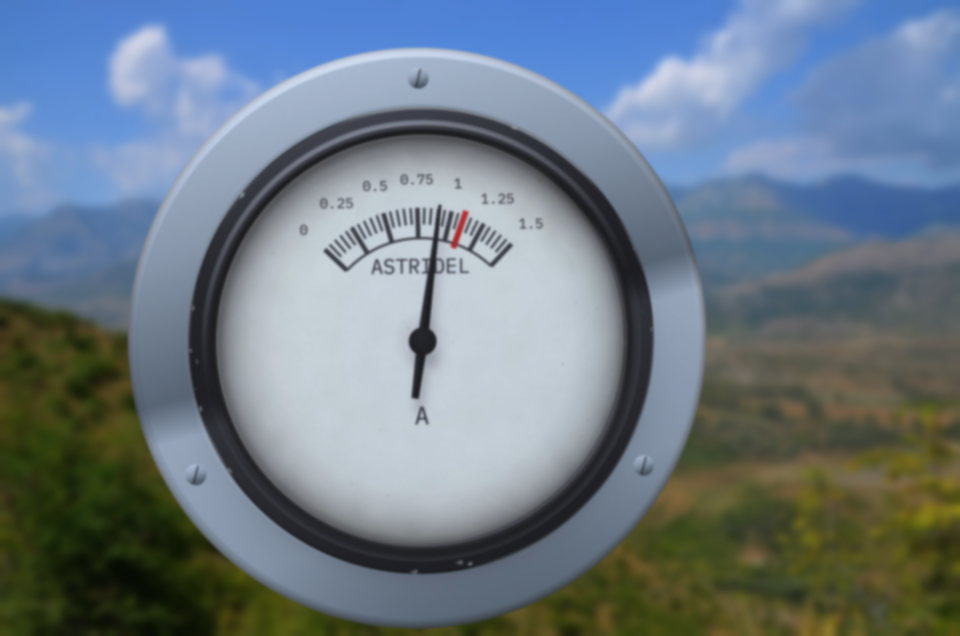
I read 0.9 A
